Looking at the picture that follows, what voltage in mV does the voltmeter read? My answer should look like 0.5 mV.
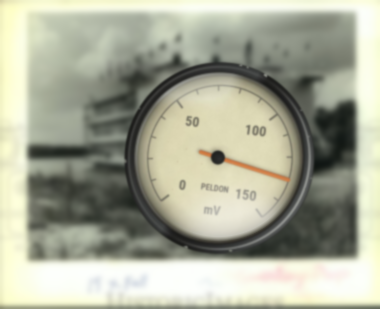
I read 130 mV
